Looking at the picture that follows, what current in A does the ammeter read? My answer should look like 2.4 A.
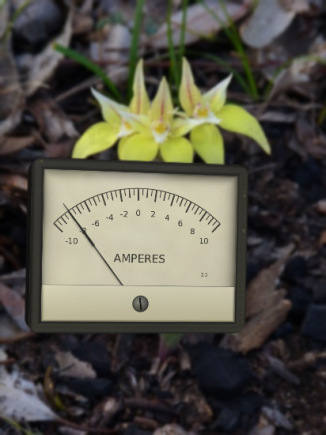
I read -8 A
